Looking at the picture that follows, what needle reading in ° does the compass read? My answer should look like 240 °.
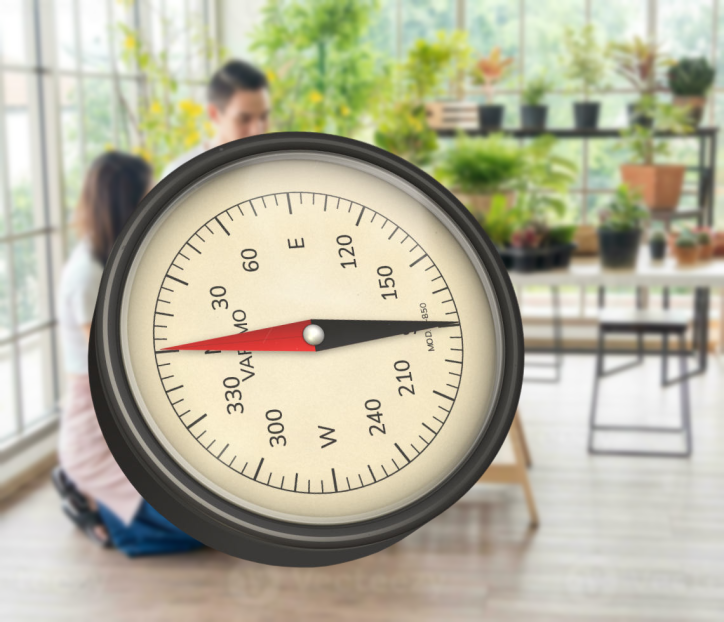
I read 0 °
